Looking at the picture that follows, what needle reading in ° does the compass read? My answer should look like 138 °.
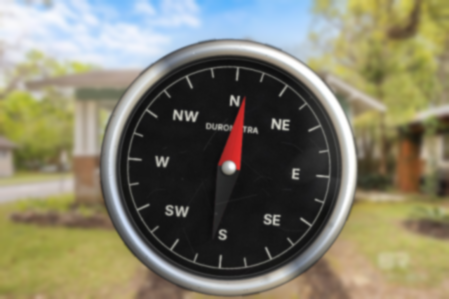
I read 7.5 °
